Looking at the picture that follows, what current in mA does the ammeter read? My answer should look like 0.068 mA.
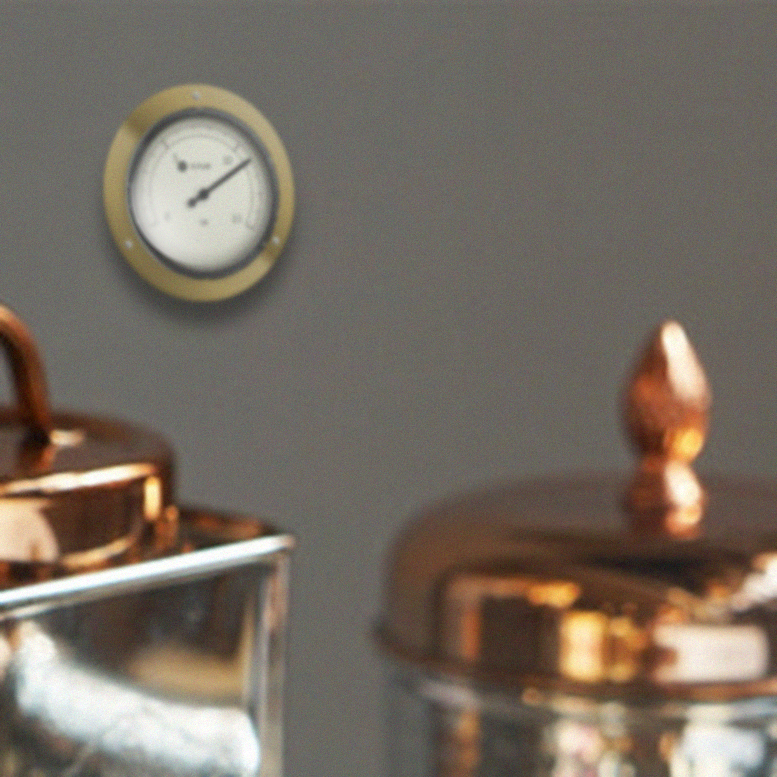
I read 11 mA
